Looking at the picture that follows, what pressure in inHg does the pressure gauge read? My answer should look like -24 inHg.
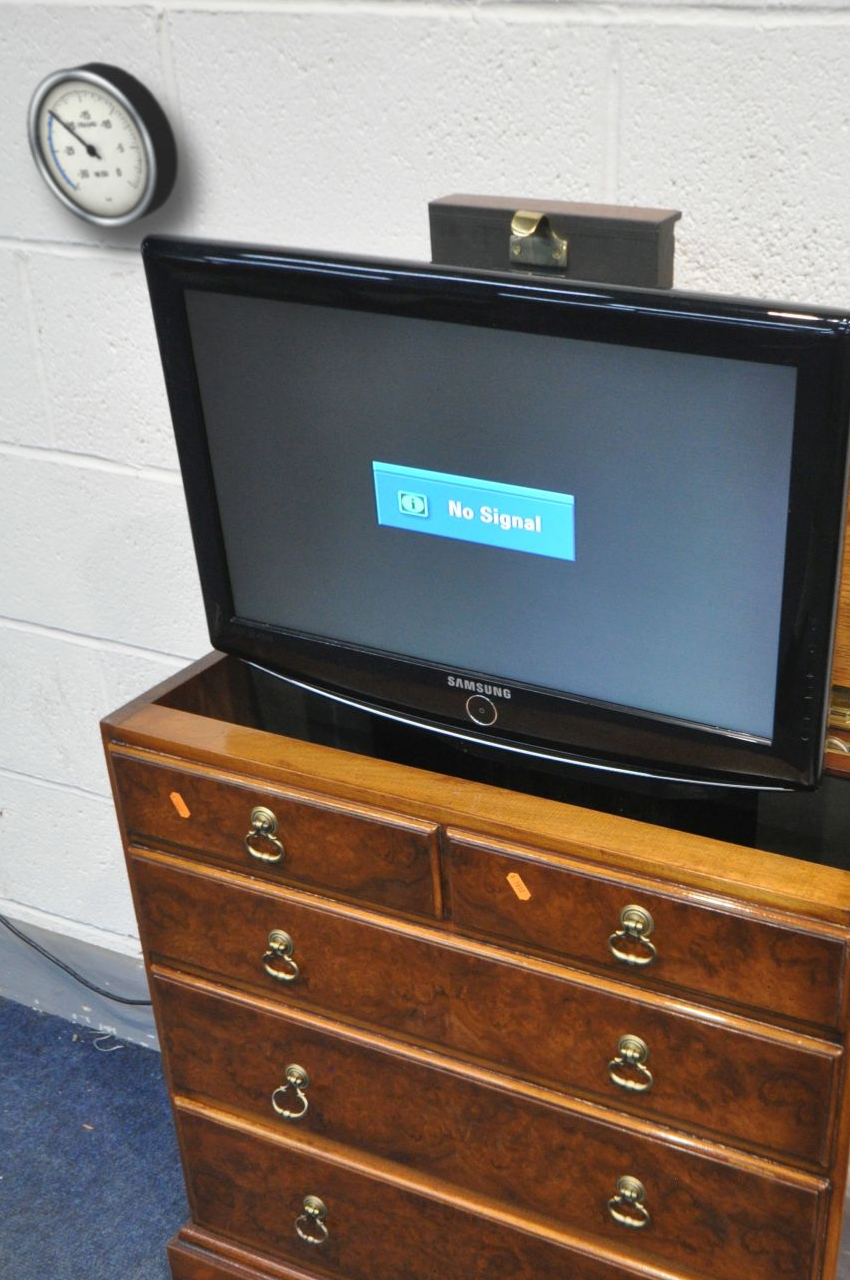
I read -20 inHg
